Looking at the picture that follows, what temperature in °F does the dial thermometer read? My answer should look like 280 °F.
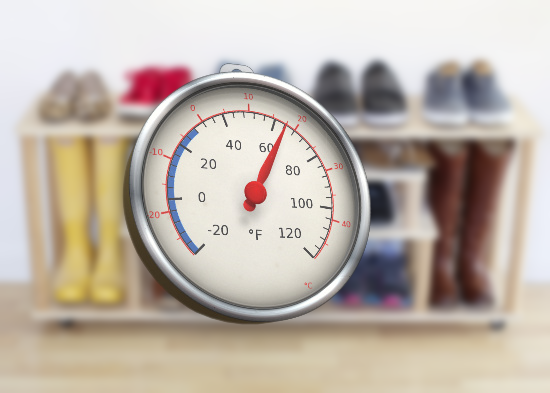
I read 64 °F
